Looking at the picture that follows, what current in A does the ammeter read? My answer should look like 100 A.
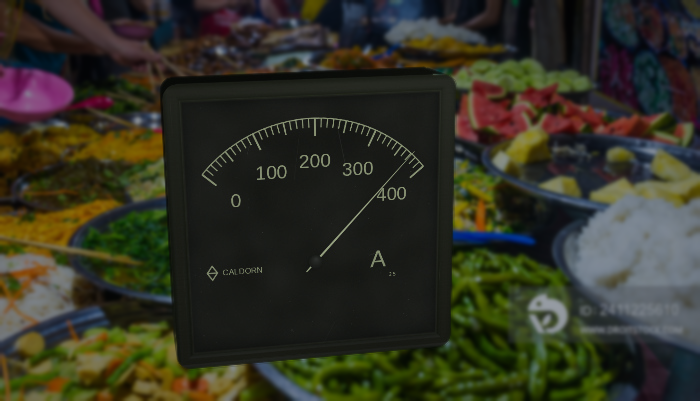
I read 370 A
